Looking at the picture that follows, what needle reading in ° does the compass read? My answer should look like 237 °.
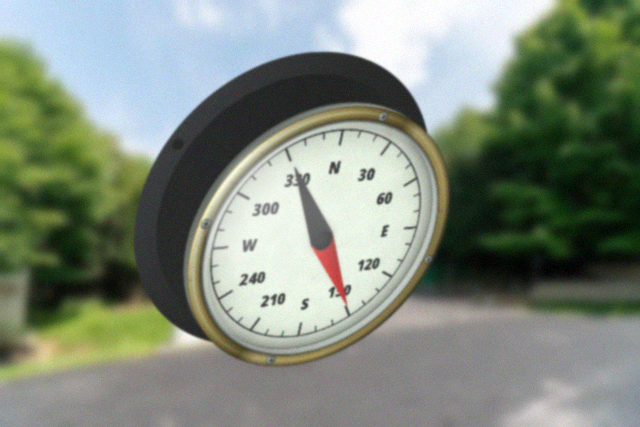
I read 150 °
